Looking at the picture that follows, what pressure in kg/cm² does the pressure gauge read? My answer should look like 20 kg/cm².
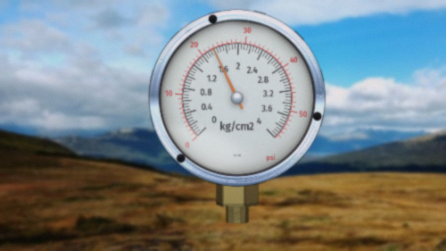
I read 1.6 kg/cm²
